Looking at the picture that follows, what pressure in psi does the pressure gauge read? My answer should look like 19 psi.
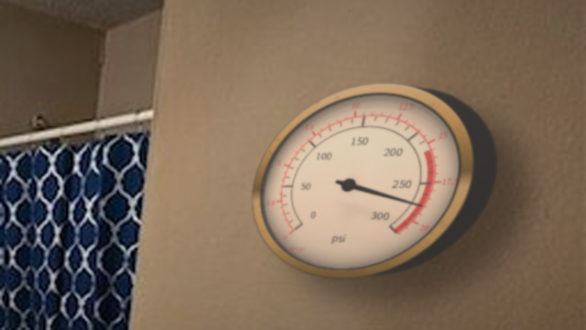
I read 270 psi
